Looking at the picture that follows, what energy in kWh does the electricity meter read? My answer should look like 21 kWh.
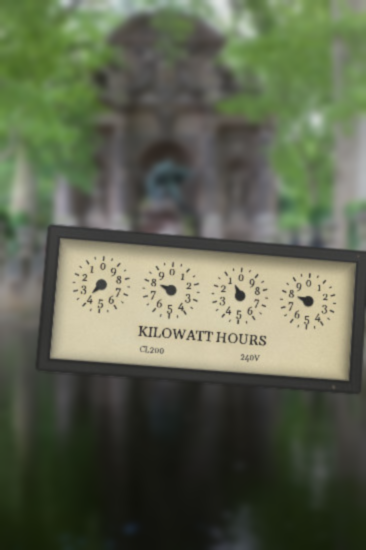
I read 3808 kWh
